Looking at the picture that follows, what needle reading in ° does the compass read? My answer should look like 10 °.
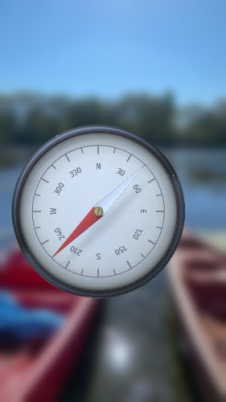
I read 225 °
